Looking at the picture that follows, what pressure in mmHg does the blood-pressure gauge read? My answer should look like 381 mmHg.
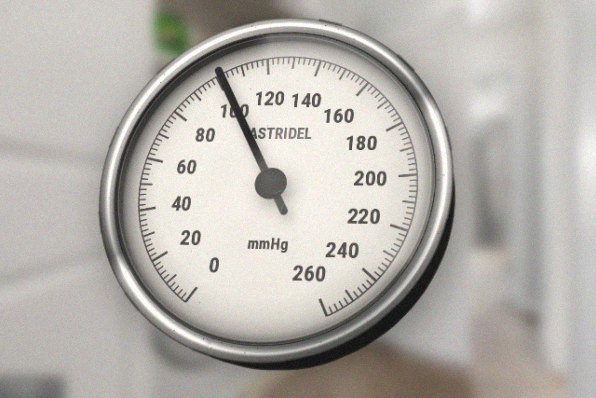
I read 102 mmHg
